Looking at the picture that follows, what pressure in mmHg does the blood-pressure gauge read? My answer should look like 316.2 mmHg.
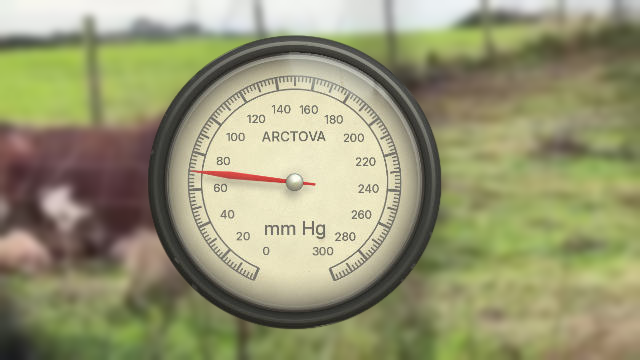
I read 70 mmHg
